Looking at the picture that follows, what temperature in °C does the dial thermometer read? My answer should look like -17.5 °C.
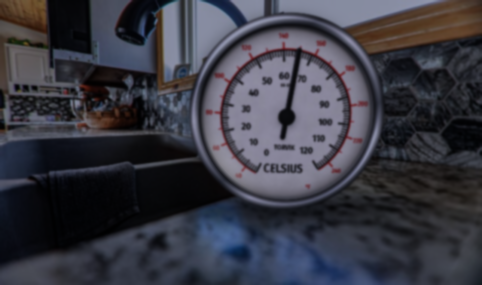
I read 65 °C
